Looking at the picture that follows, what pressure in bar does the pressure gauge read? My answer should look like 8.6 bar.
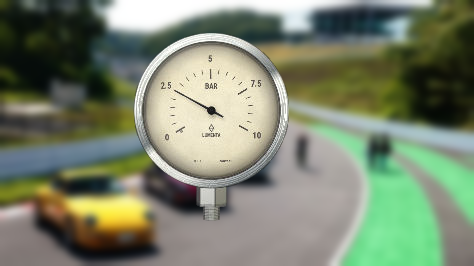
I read 2.5 bar
